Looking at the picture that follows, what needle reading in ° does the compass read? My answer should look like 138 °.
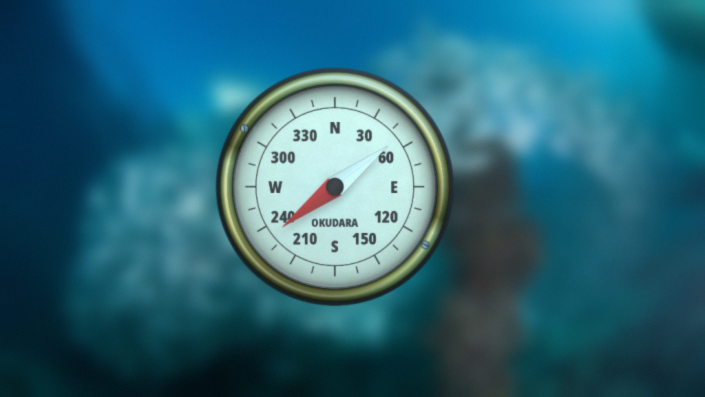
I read 232.5 °
